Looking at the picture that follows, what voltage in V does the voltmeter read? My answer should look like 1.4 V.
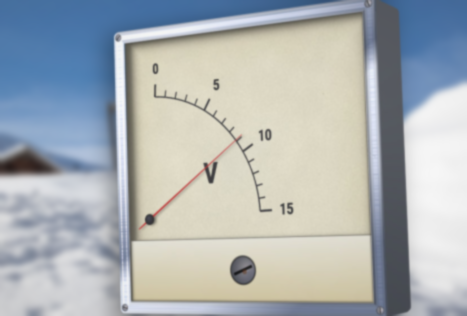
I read 9 V
